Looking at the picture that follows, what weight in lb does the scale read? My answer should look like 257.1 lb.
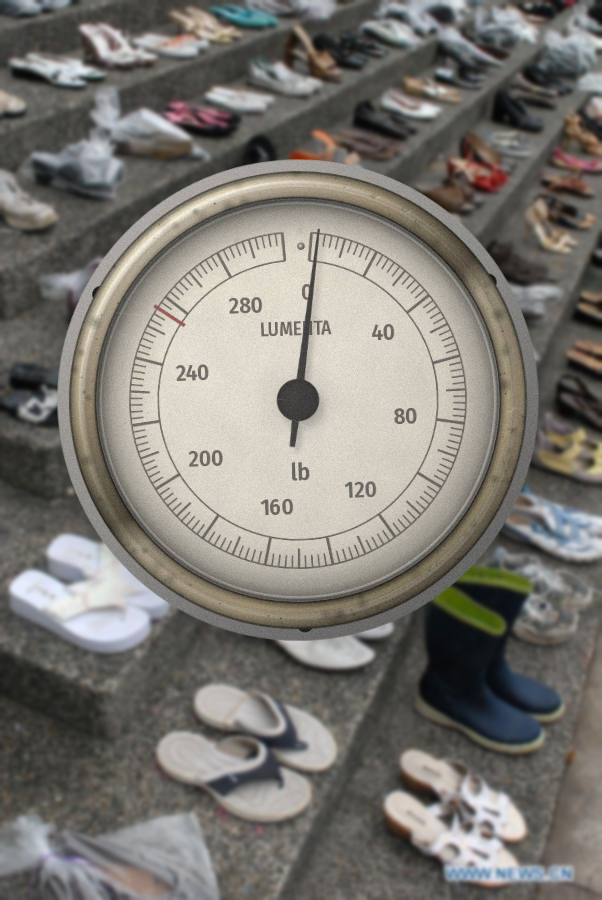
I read 2 lb
